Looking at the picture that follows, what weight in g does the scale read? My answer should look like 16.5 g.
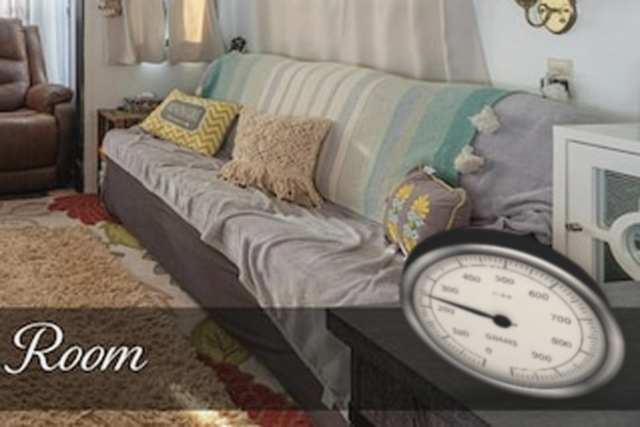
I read 250 g
